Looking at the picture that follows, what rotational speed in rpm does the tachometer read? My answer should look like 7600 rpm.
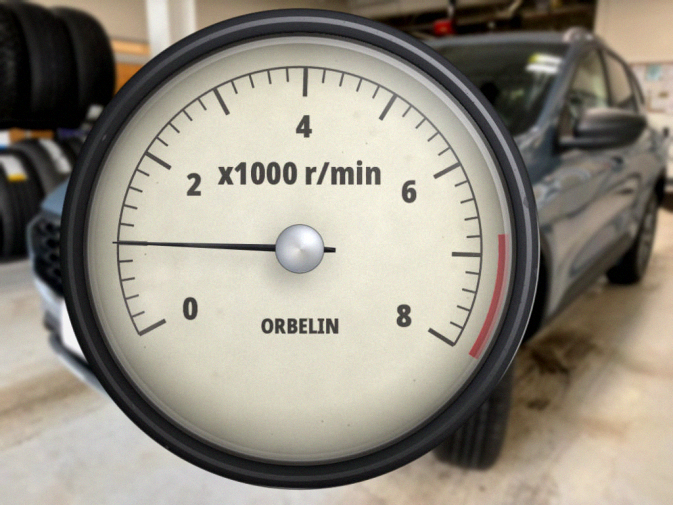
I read 1000 rpm
